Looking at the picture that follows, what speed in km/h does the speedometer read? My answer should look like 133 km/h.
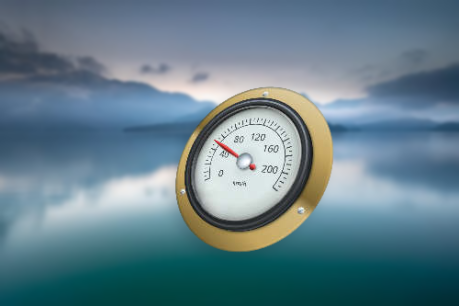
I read 50 km/h
